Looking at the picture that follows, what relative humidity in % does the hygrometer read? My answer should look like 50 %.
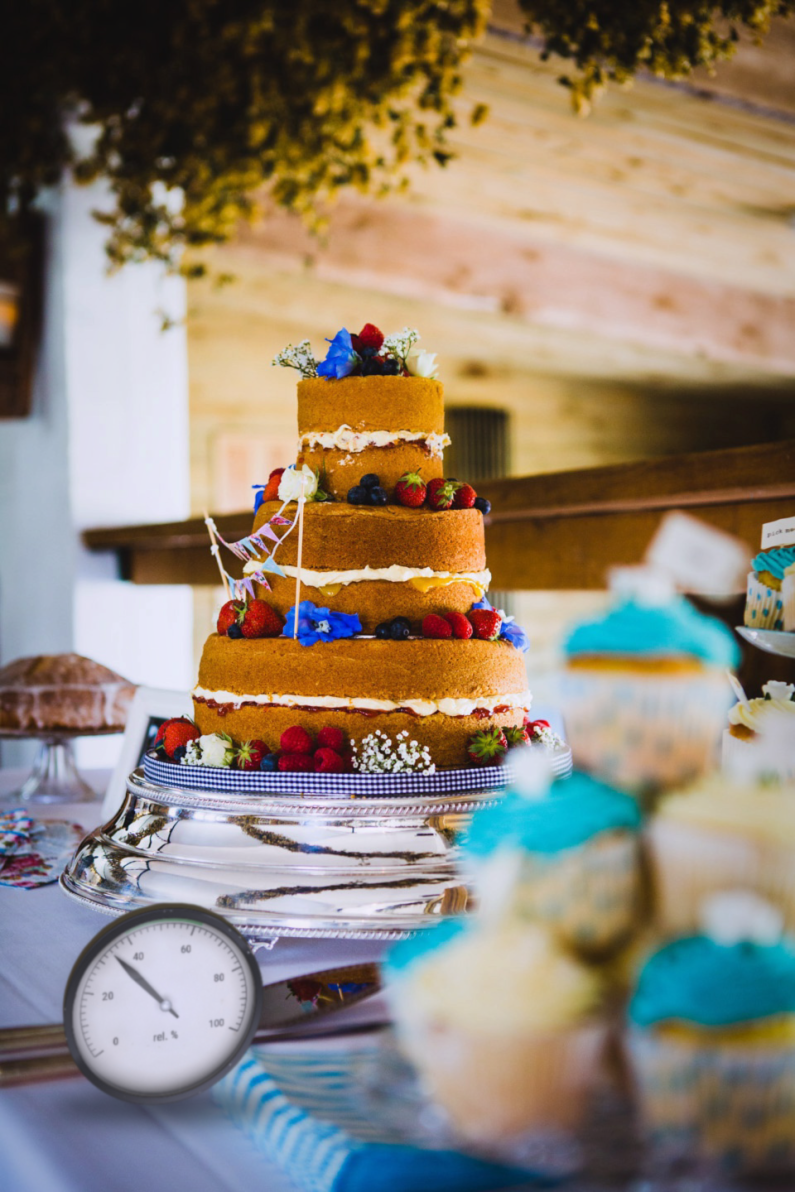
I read 34 %
